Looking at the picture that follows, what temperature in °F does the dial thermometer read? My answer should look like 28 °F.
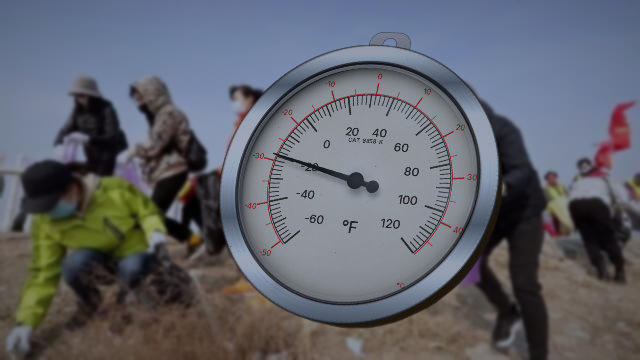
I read -20 °F
